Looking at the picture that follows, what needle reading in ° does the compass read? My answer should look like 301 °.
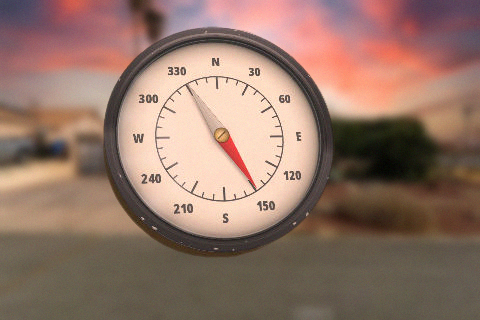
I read 150 °
